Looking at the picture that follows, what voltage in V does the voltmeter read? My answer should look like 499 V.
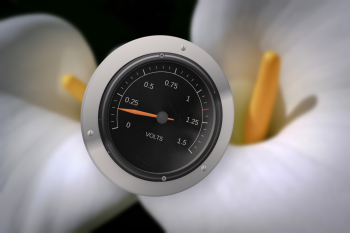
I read 0.15 V
